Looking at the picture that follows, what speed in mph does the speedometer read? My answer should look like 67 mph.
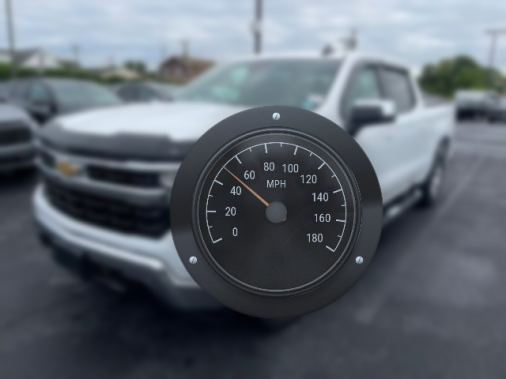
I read 50 mph
